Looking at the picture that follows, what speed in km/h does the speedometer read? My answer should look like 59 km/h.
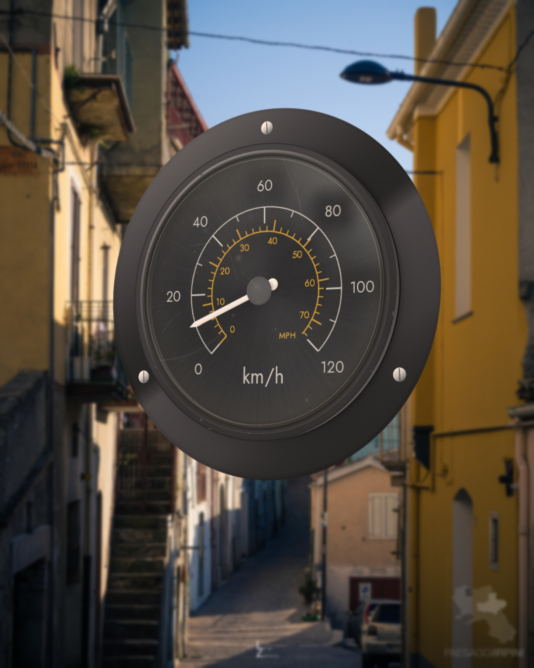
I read 10 km/h
